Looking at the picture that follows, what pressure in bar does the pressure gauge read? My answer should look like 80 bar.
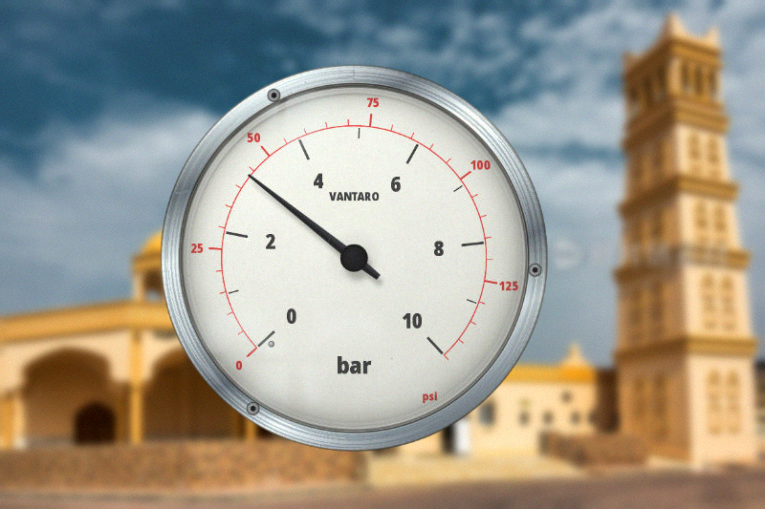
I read 3 bar
